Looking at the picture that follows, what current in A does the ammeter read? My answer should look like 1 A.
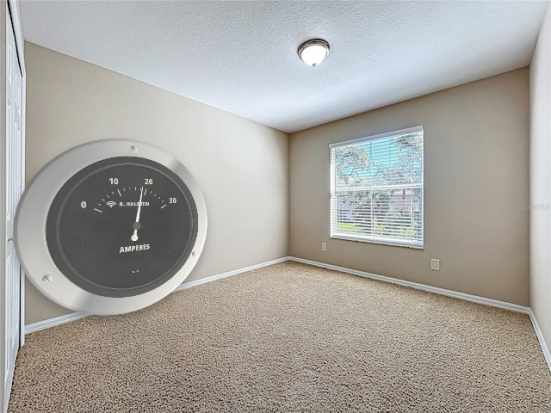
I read 18 A
